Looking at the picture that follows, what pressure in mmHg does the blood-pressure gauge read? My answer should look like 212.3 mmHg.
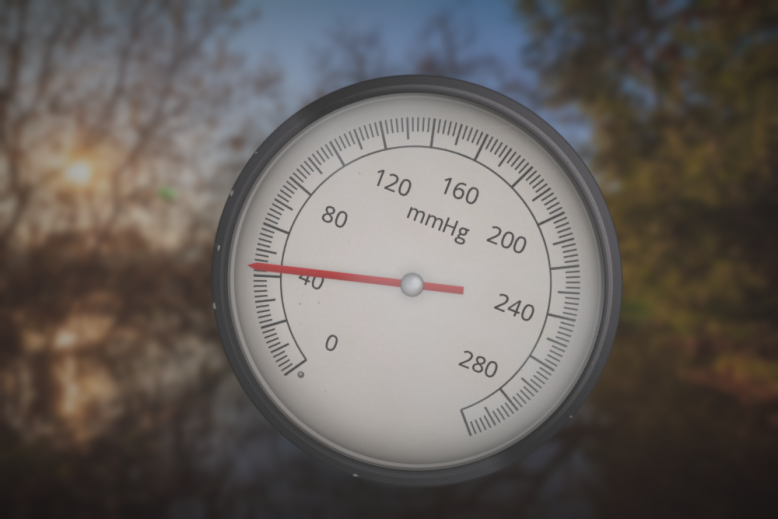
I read 44 mmHg
